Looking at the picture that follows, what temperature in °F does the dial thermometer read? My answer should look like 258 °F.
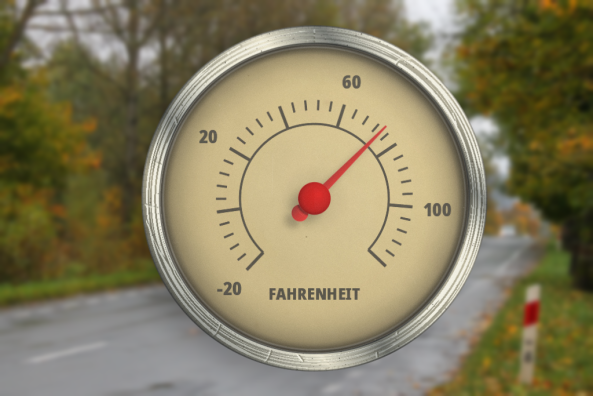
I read 74 °F
